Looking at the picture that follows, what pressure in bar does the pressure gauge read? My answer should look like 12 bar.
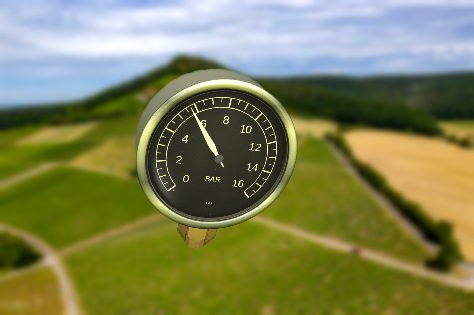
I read 5.75 bar
